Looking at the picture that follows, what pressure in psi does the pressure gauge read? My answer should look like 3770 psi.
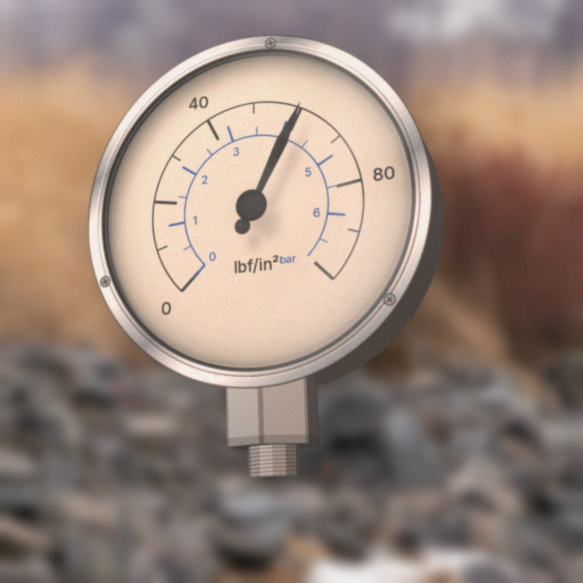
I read 60 psi
